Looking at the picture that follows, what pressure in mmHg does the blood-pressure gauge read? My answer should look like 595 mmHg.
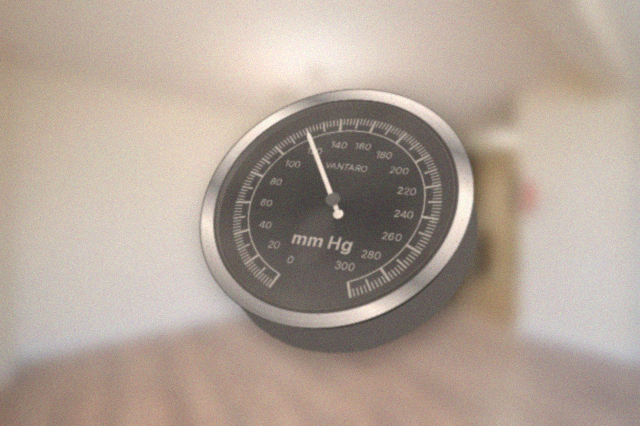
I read 120 mmHg
